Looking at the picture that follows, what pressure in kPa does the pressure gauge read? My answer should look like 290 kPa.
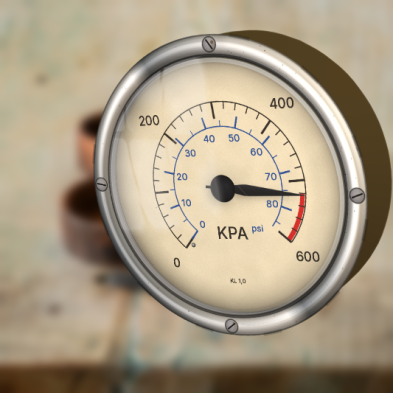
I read 520 kPa
